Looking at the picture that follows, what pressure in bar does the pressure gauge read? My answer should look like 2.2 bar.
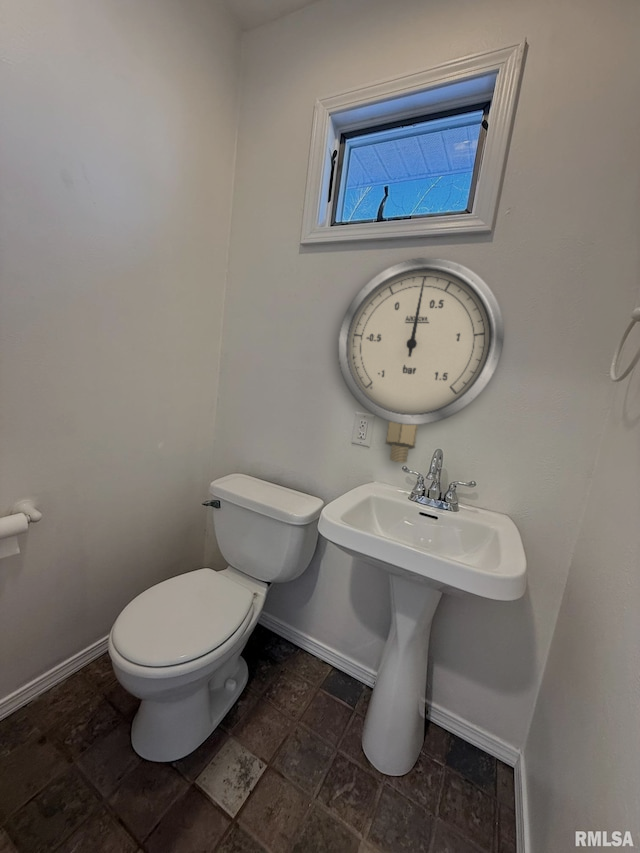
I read 0.3 bar
